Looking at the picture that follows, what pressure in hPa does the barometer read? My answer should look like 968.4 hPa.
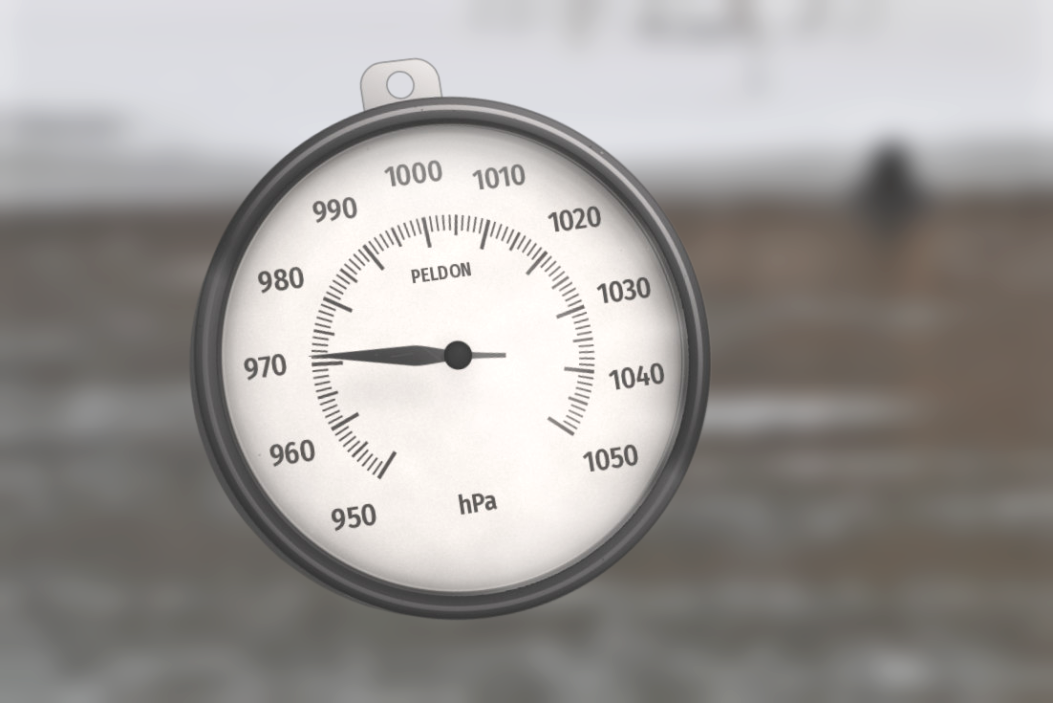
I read 971 hPa
